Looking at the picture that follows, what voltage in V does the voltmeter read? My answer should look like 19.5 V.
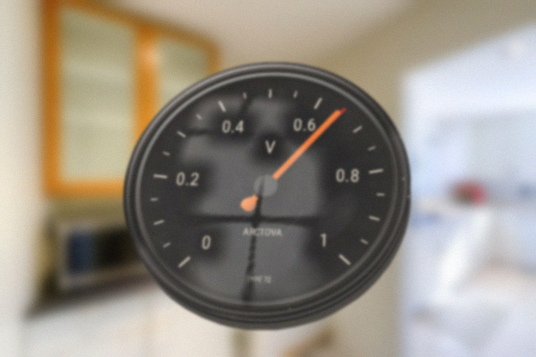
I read 0.65 V
